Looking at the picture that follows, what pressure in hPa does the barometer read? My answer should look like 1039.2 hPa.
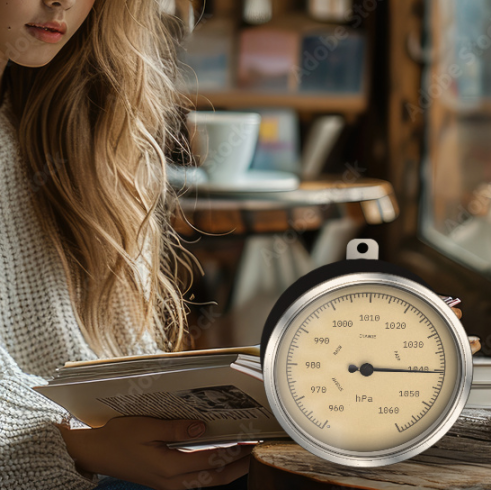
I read 1040 hPa
